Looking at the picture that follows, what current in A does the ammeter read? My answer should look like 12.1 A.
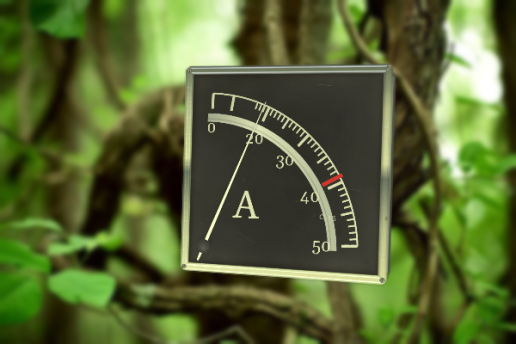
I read 19 A
